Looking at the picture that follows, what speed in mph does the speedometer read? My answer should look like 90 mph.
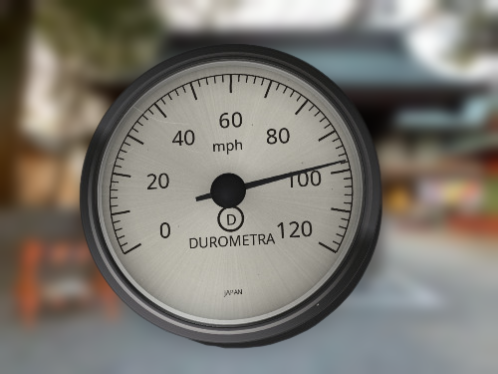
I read 98 mph
